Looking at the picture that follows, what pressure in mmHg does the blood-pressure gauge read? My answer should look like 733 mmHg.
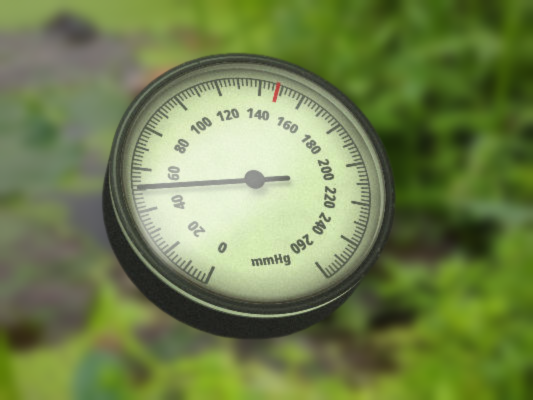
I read 50 mmHg
